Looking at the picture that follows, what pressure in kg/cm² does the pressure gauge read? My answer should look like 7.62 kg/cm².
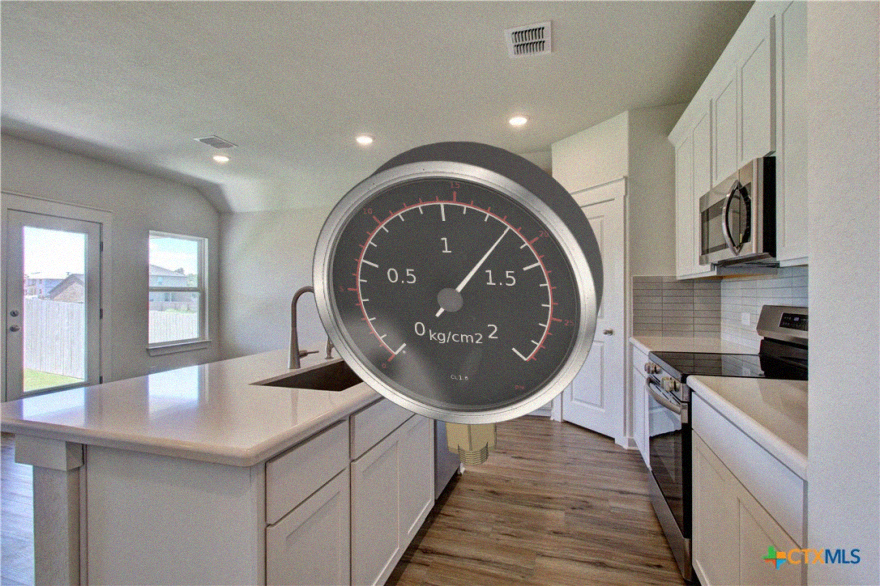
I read 1.3 kg/cm²
